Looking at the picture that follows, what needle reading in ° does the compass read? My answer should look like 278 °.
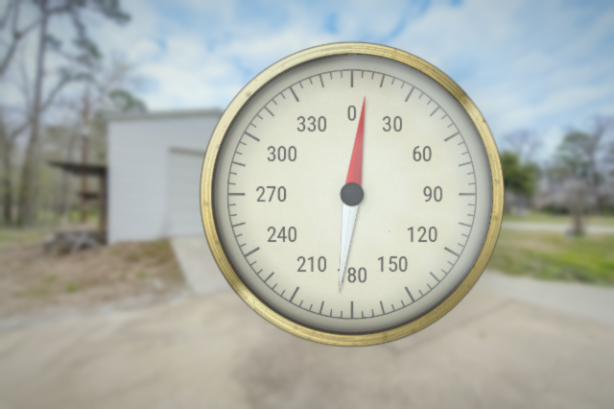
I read 7.5 °
